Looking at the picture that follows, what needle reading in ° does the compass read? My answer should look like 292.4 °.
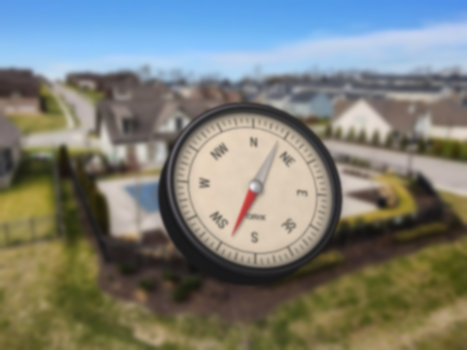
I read 205 °
